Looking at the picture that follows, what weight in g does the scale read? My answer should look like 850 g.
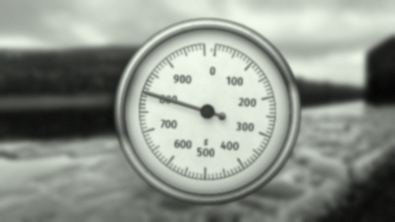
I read 800 g
